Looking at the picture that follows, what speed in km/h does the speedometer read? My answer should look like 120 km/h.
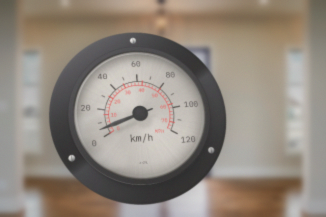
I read 5 km/h
